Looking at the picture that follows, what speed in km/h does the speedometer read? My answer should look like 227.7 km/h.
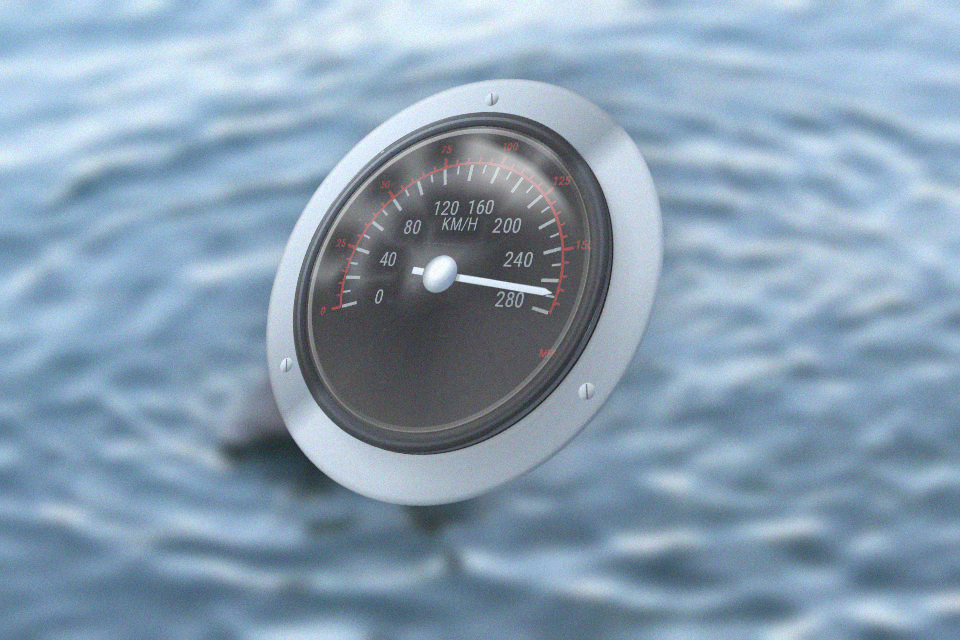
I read 270 km/h
